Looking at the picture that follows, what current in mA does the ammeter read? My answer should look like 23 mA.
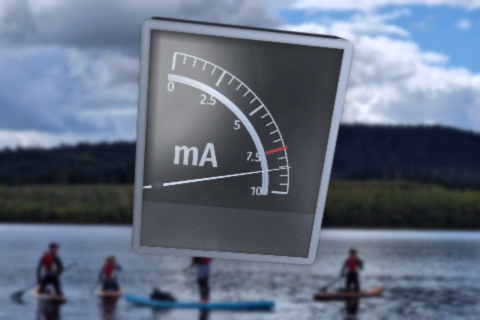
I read 8.5 mA
